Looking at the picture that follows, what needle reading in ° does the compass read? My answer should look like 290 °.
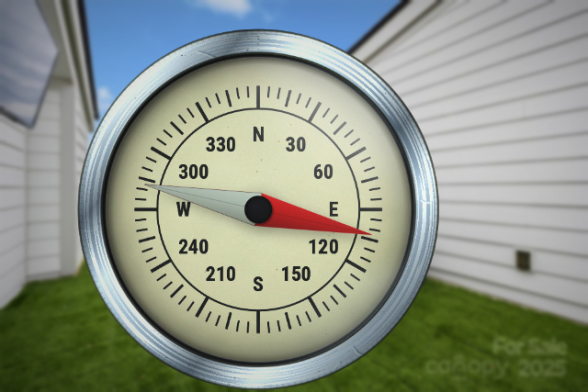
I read 102.5 °
